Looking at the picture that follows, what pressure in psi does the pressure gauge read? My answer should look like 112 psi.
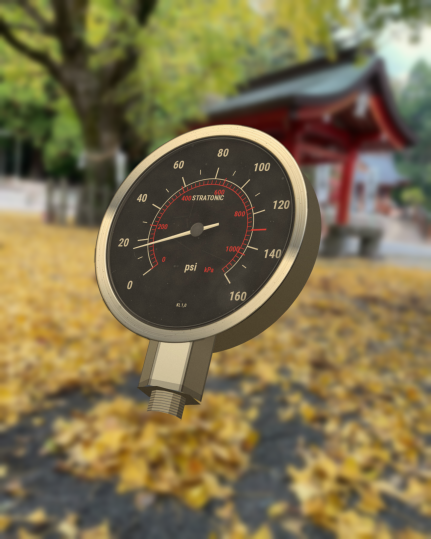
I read 15 psi
